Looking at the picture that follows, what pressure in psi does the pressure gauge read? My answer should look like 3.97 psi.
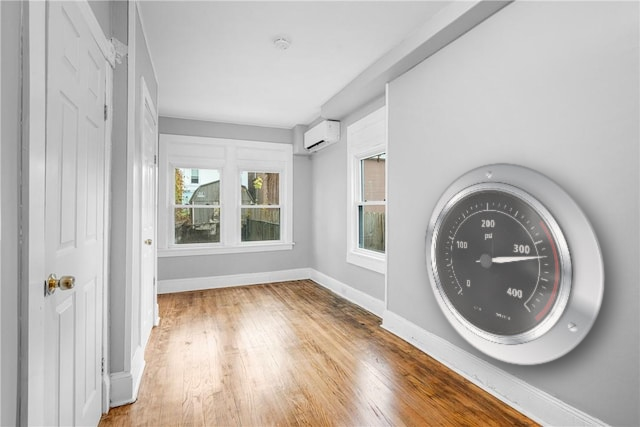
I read 320 psi
